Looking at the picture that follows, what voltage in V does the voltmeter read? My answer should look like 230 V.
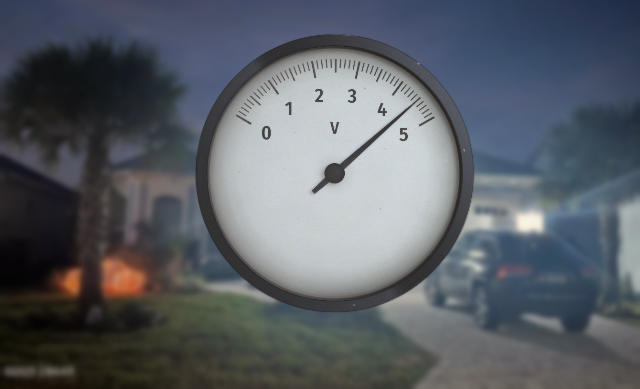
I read 4.5 V
